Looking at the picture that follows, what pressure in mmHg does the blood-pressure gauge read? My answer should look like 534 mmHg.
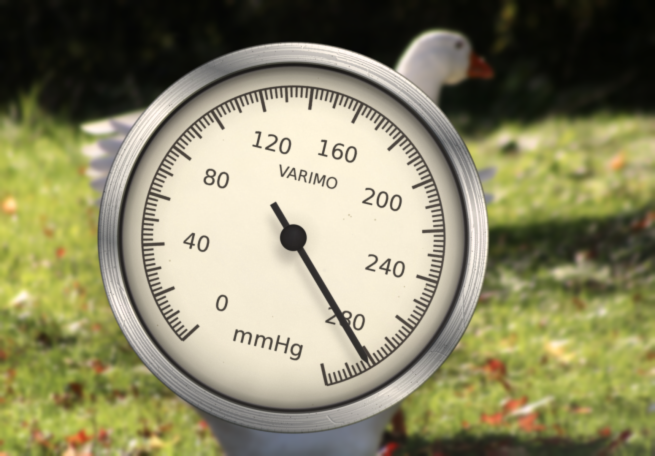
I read 282 mmHg
